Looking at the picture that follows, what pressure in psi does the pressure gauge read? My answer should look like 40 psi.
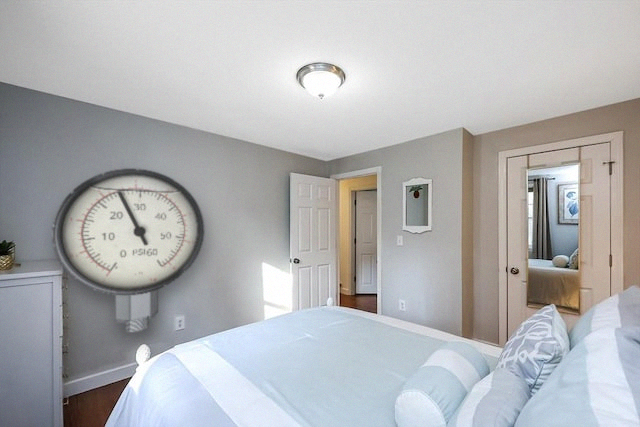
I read 25 psi
